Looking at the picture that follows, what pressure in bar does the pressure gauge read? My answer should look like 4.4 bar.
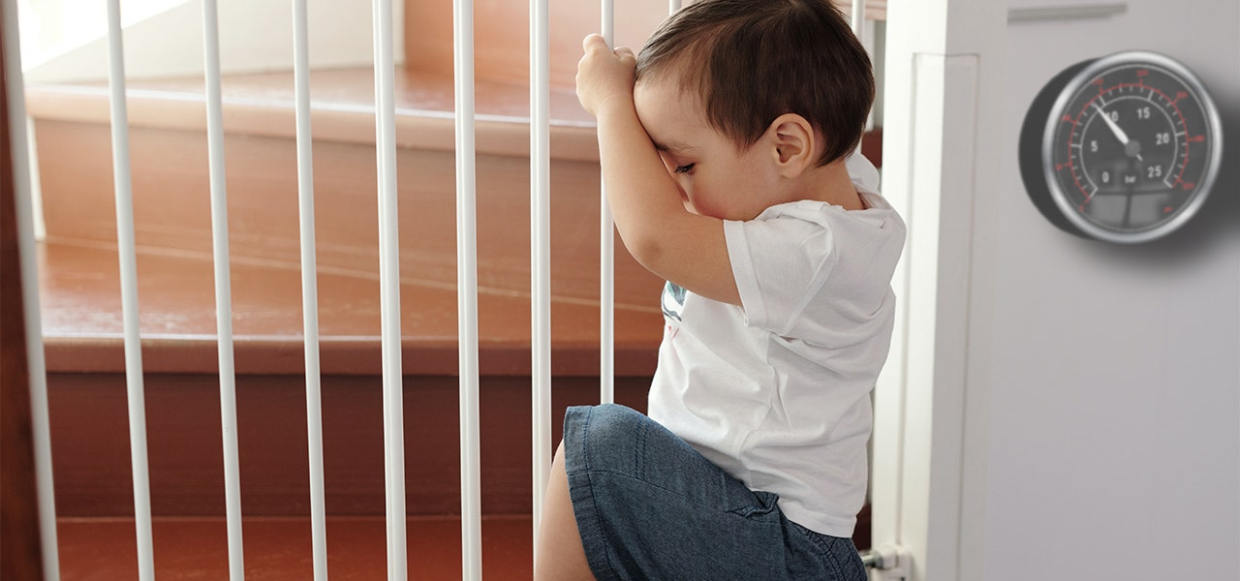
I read 9 bar
